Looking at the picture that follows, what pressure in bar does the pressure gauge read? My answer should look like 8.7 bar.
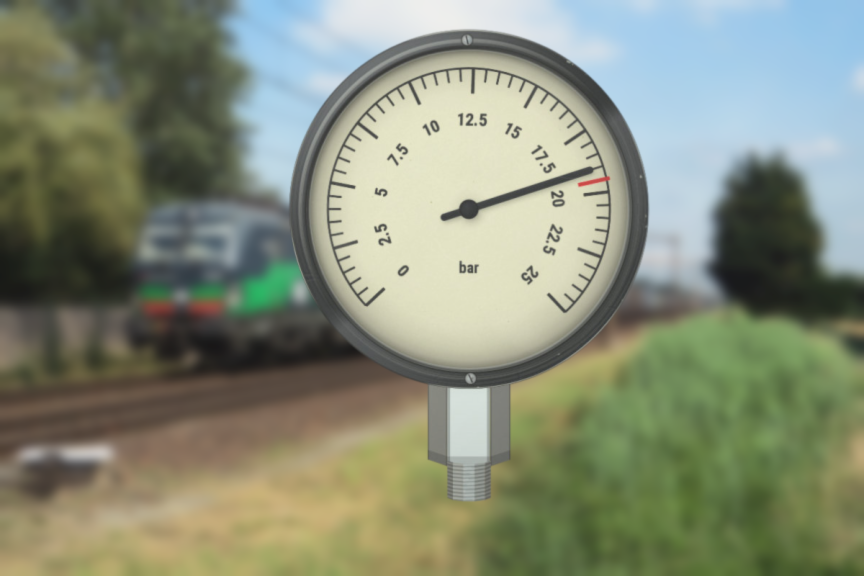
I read 19 bar
